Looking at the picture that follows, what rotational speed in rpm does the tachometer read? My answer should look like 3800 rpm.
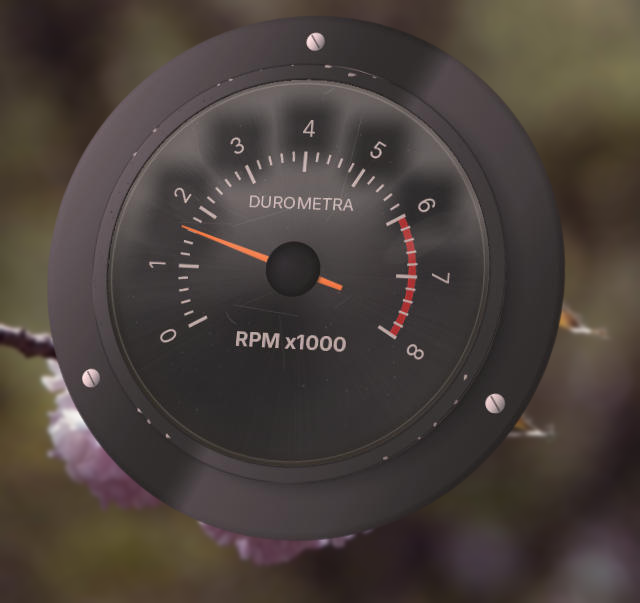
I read 1600 rpm
